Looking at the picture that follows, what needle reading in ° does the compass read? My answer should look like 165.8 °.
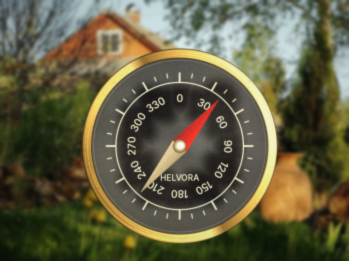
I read 40 °
